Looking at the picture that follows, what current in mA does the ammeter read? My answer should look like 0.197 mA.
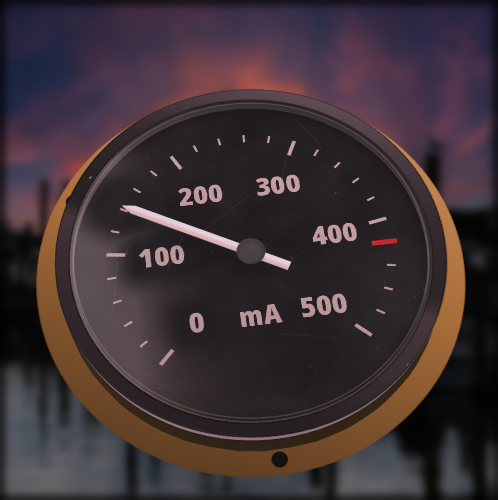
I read 140 mA
